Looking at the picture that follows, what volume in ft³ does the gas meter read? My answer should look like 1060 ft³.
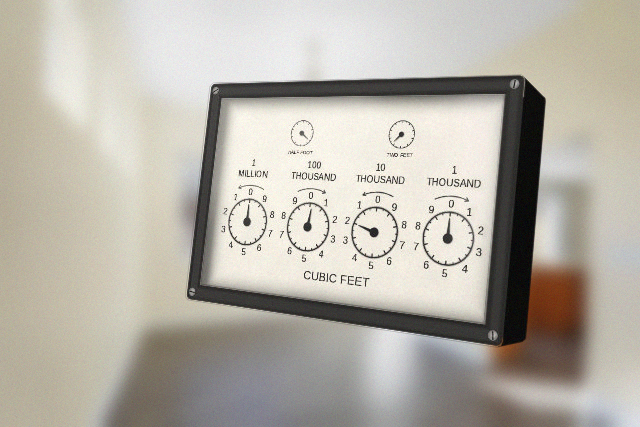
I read 2000 ft³
